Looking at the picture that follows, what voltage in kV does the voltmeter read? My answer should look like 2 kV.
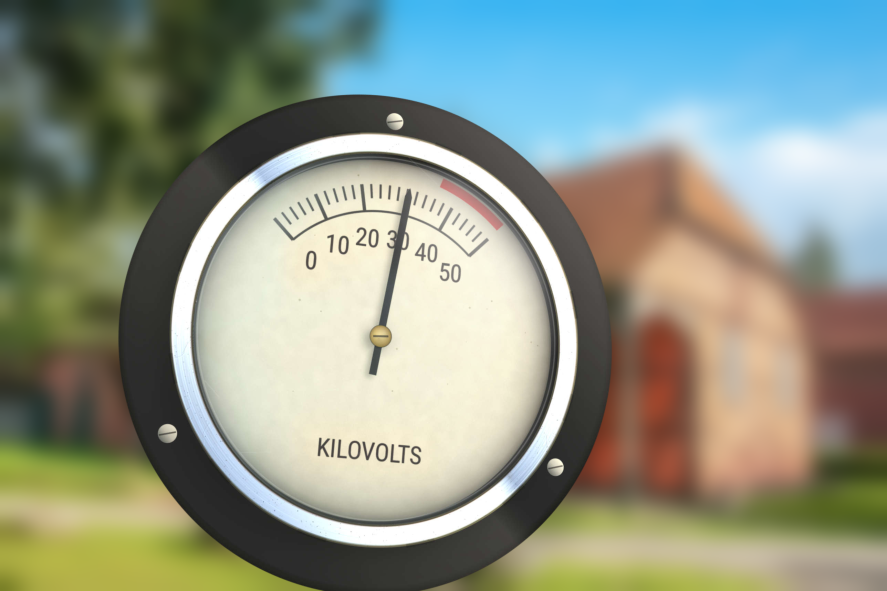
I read 30 kV
